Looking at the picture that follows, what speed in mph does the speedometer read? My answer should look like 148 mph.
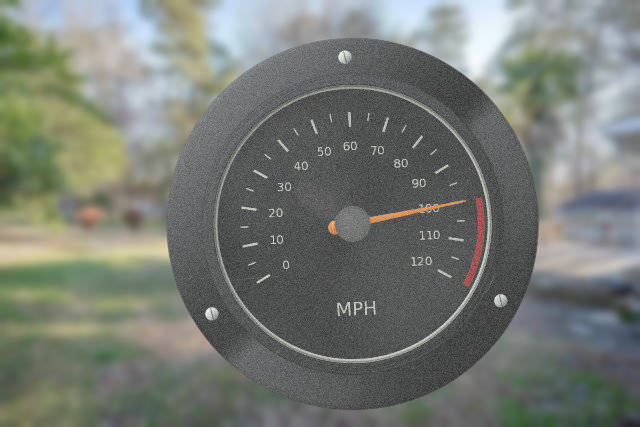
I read 100 mph
